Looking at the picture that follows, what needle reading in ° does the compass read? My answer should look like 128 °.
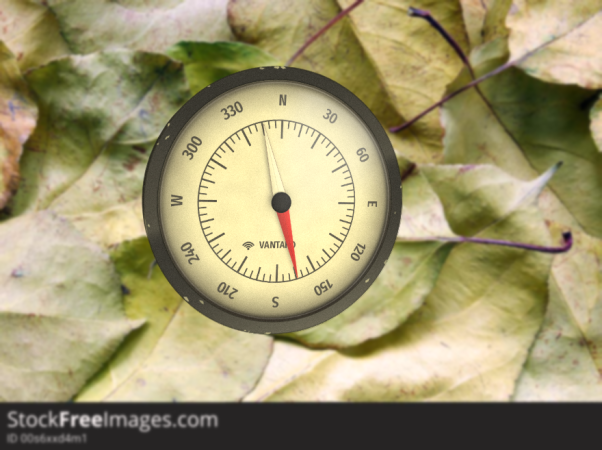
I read 165 °
